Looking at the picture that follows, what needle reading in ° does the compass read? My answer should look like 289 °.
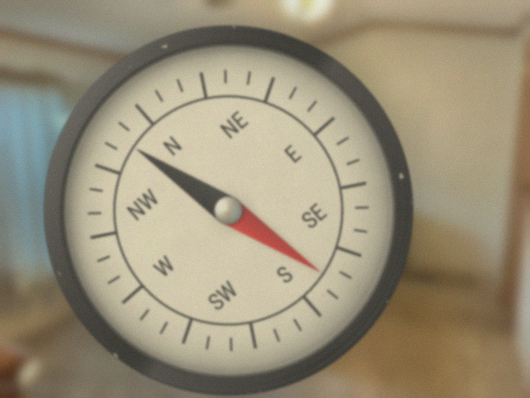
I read 165 °
